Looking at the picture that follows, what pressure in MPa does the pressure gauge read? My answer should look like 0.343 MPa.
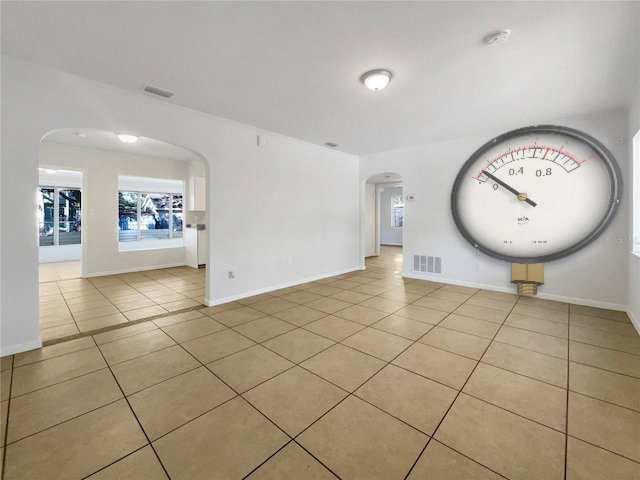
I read 0.1 MPa
